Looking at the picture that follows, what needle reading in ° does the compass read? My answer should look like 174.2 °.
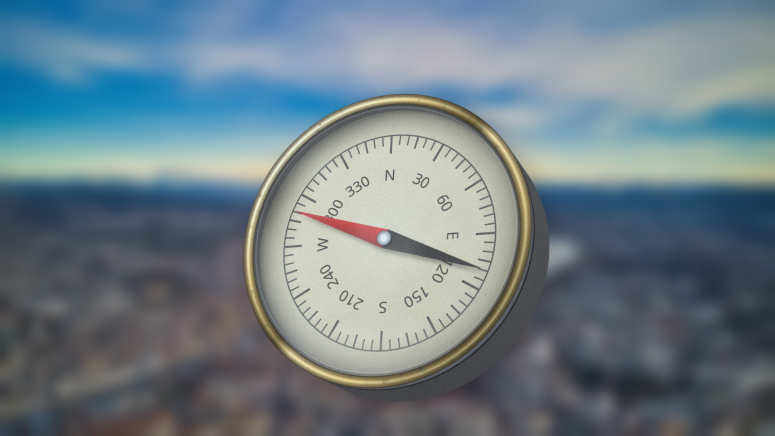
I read 290 °
